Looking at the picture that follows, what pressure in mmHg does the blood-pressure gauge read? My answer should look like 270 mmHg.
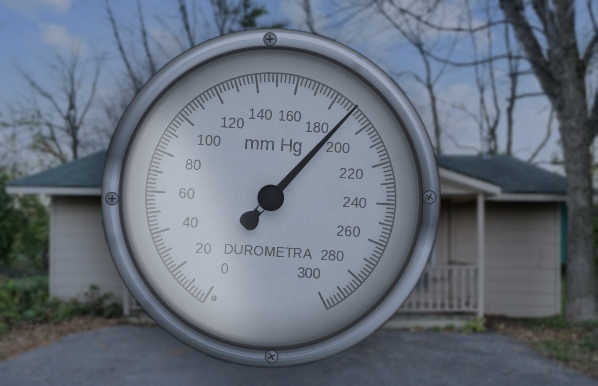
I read 190 mmHg
